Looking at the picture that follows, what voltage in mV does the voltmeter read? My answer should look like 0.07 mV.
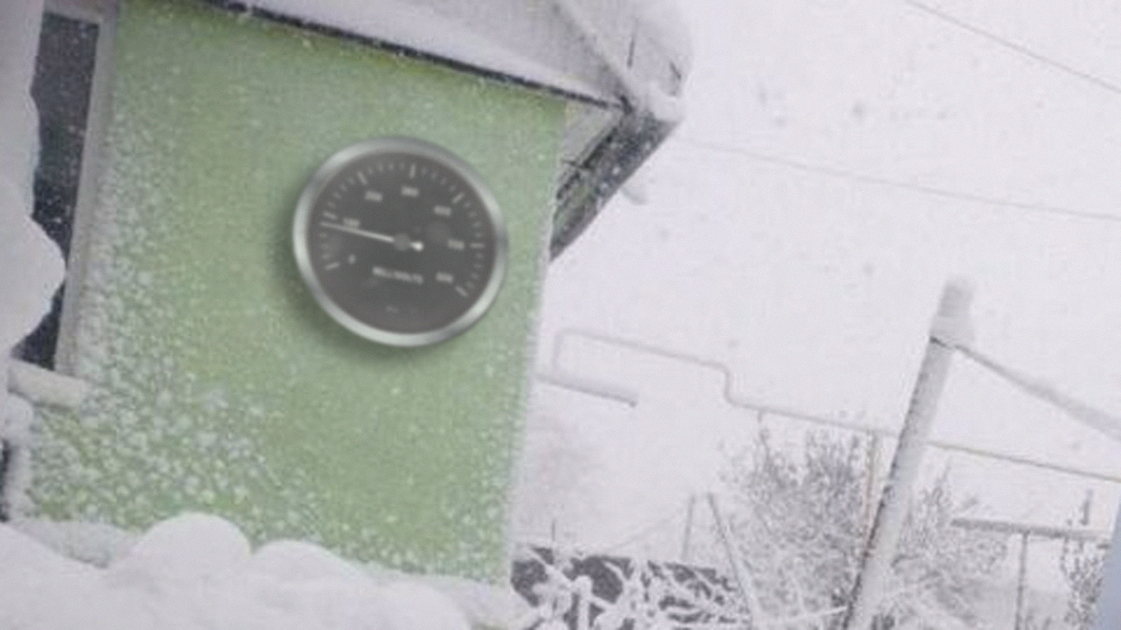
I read 80 mV
